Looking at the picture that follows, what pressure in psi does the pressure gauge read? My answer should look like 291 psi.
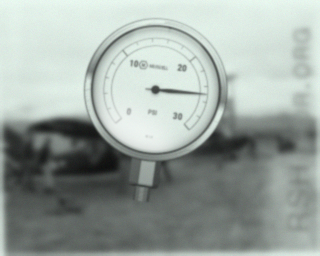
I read 25 psi
